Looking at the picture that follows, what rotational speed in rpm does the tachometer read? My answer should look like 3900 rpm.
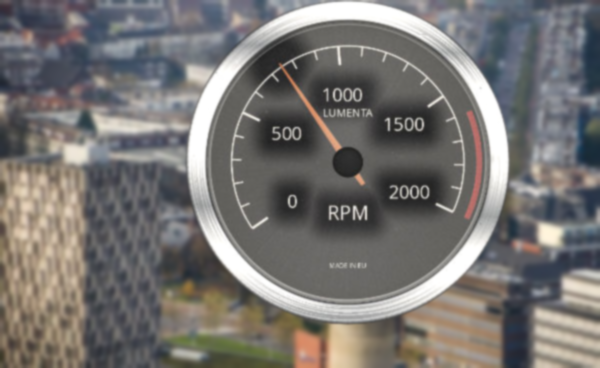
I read 750 rpm
